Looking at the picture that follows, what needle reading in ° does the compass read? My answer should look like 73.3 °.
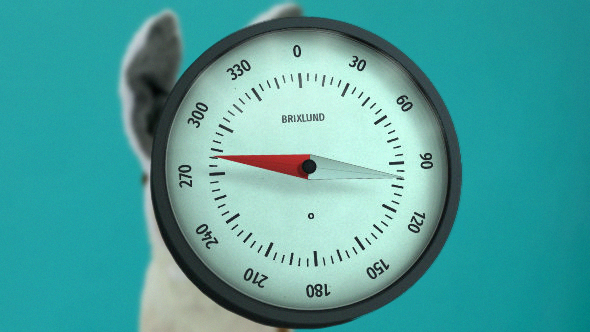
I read 280 °
